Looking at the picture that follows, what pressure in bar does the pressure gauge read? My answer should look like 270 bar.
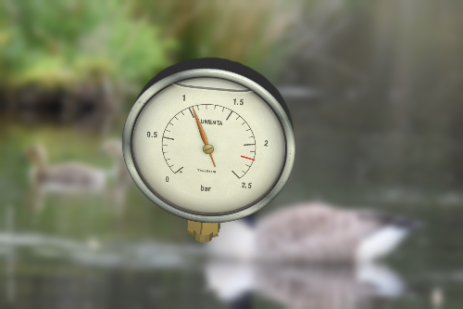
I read 1.05 bar
